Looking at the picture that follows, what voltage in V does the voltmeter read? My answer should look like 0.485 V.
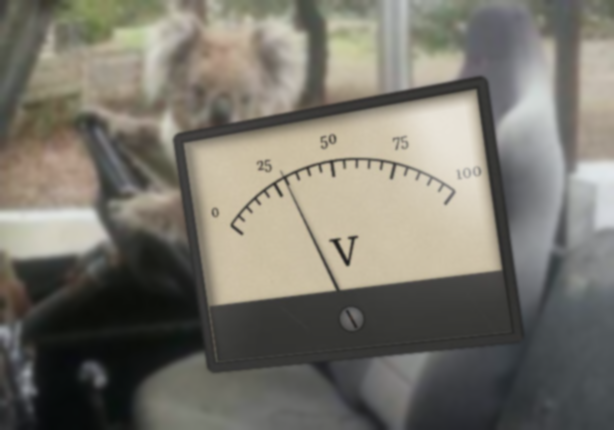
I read 30 V
